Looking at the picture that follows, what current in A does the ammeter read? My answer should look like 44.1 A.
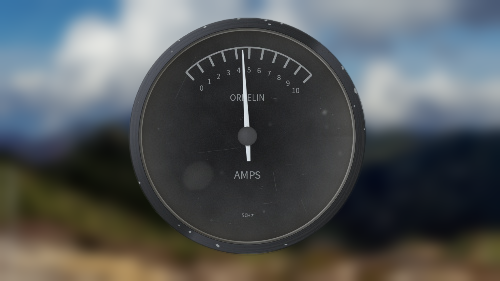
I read 4.5 A
